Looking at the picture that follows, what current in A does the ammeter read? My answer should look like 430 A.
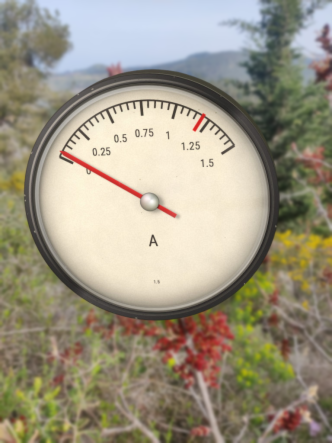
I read 0.05 A
